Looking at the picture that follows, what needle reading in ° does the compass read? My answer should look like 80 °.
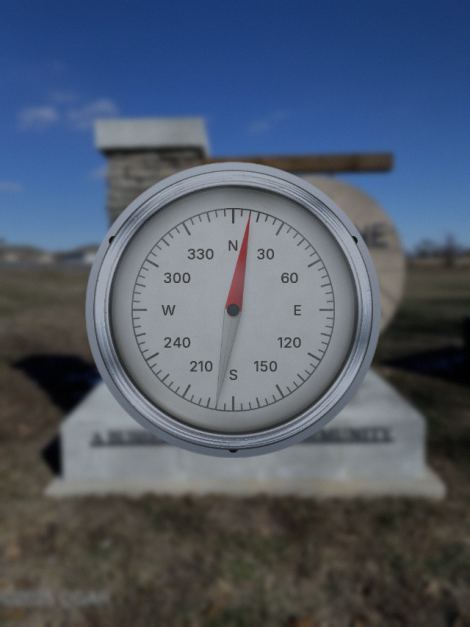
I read 10 °
